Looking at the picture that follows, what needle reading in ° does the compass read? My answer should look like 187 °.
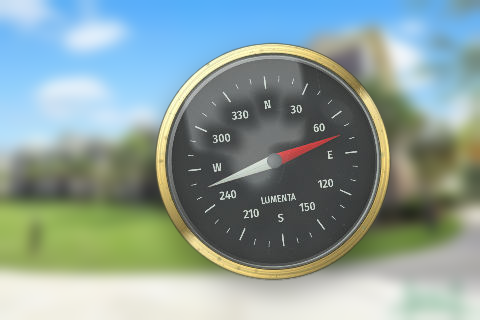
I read 75 °
